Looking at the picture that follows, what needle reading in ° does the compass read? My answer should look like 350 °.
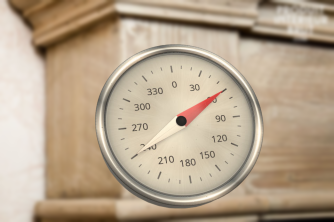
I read 60 °
